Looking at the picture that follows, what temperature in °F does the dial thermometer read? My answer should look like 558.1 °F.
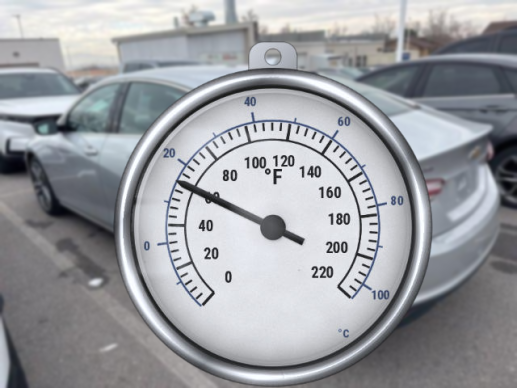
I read 60 °F
